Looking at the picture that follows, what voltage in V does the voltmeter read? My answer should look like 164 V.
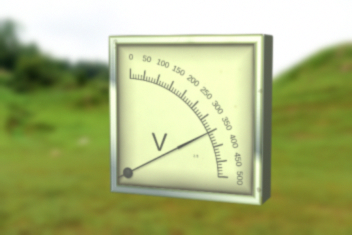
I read 350 V
